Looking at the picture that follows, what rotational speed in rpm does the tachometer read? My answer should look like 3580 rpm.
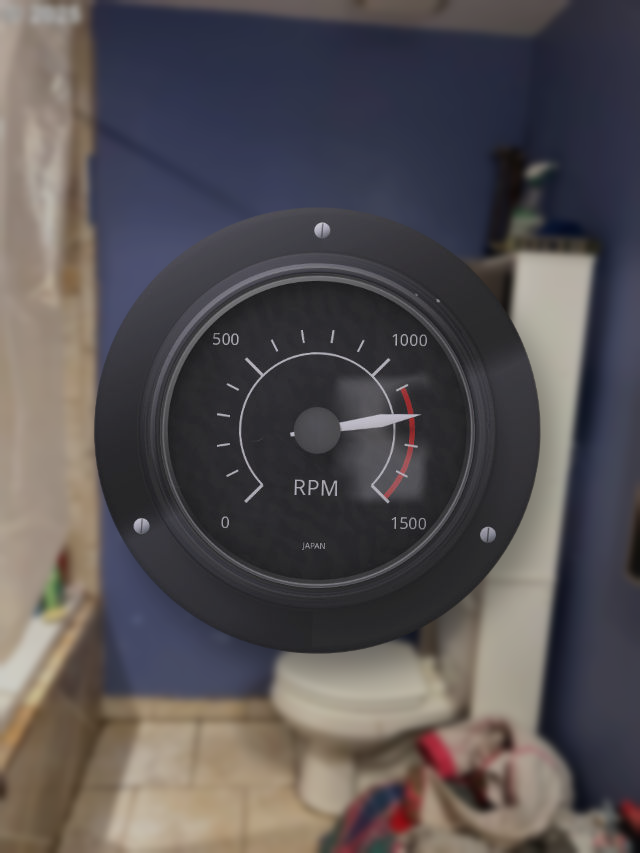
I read 1200 rpm
